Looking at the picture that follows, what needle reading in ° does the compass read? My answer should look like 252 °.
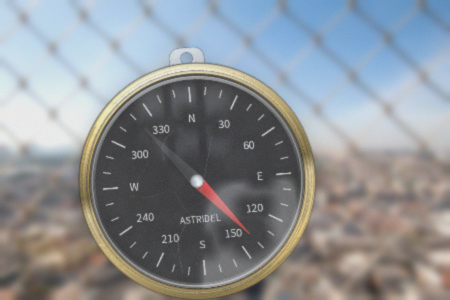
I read 140 °
